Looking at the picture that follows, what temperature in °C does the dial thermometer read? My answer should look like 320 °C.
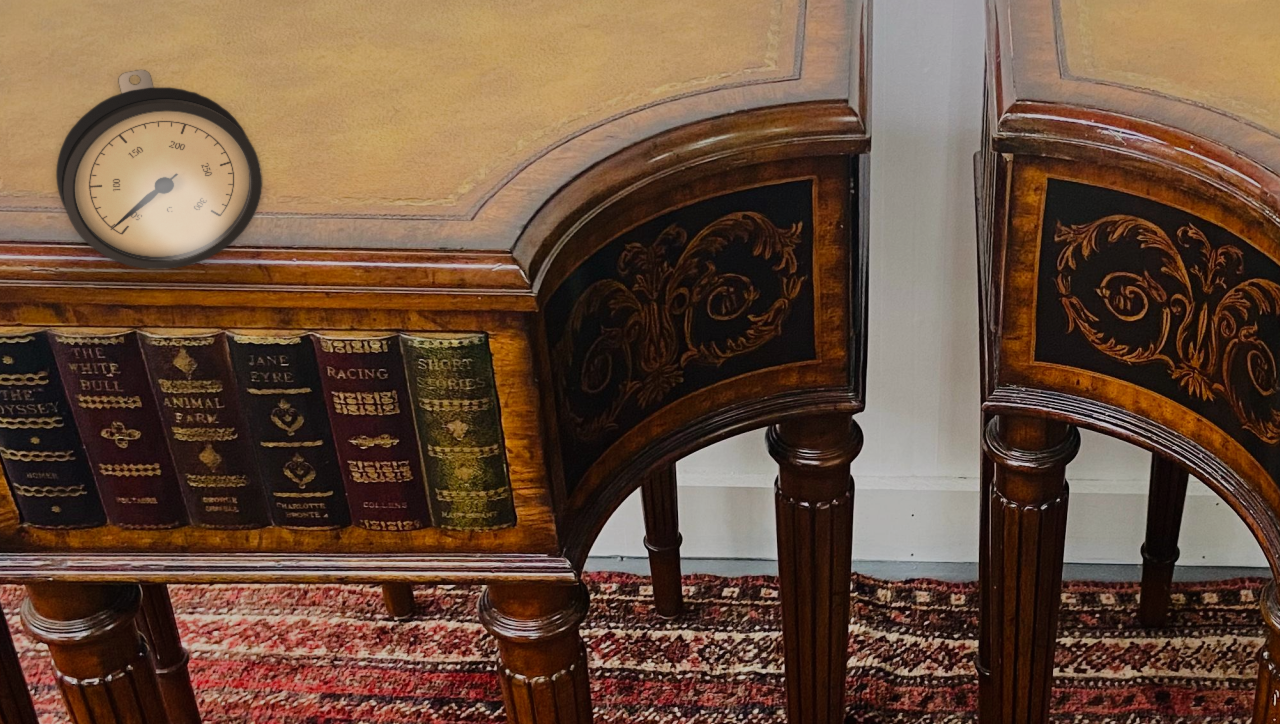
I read 60 °C
